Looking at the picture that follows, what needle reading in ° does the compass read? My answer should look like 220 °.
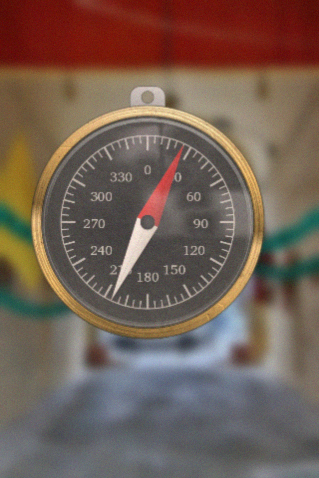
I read 25 °
